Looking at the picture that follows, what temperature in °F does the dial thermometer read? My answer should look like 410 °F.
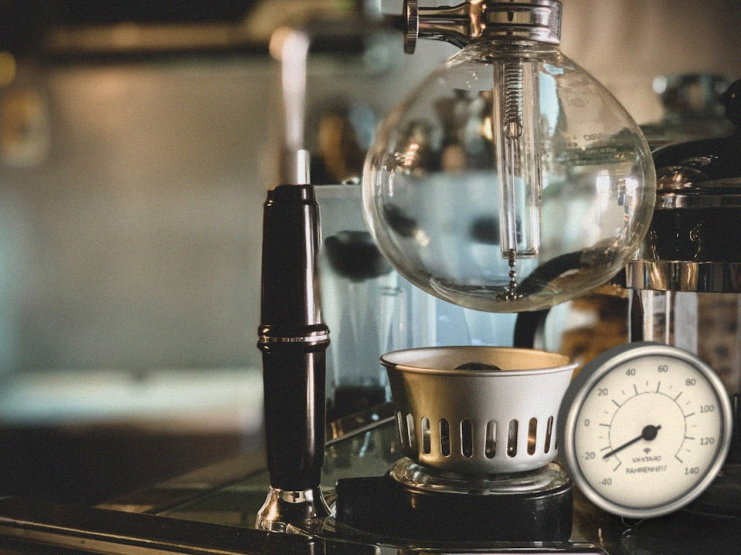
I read -25 °F
